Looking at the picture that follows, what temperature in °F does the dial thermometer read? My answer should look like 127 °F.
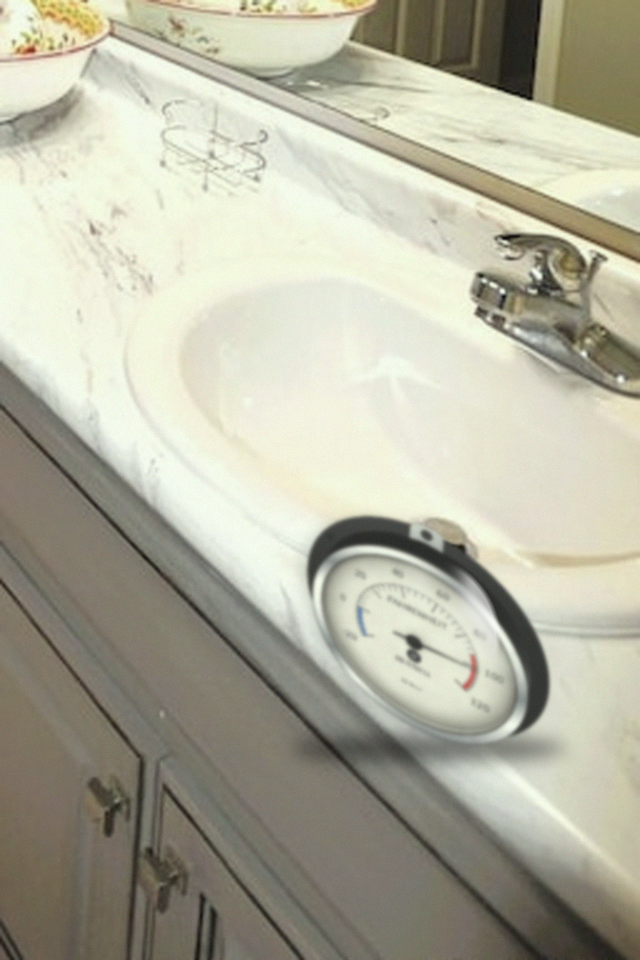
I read 100 °F
